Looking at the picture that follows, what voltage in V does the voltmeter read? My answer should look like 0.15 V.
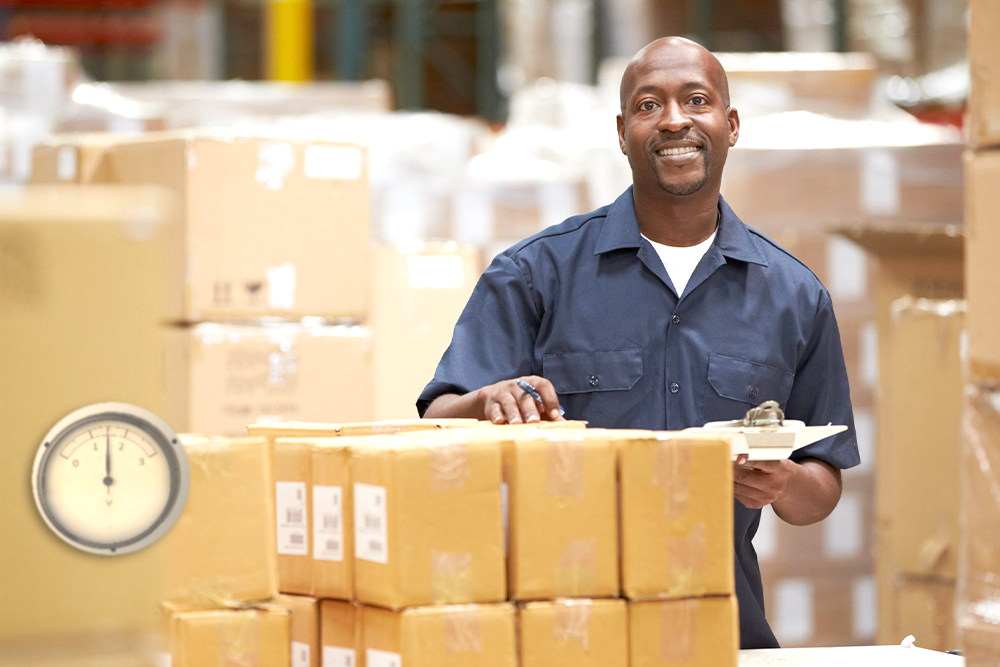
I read 1.5 V
